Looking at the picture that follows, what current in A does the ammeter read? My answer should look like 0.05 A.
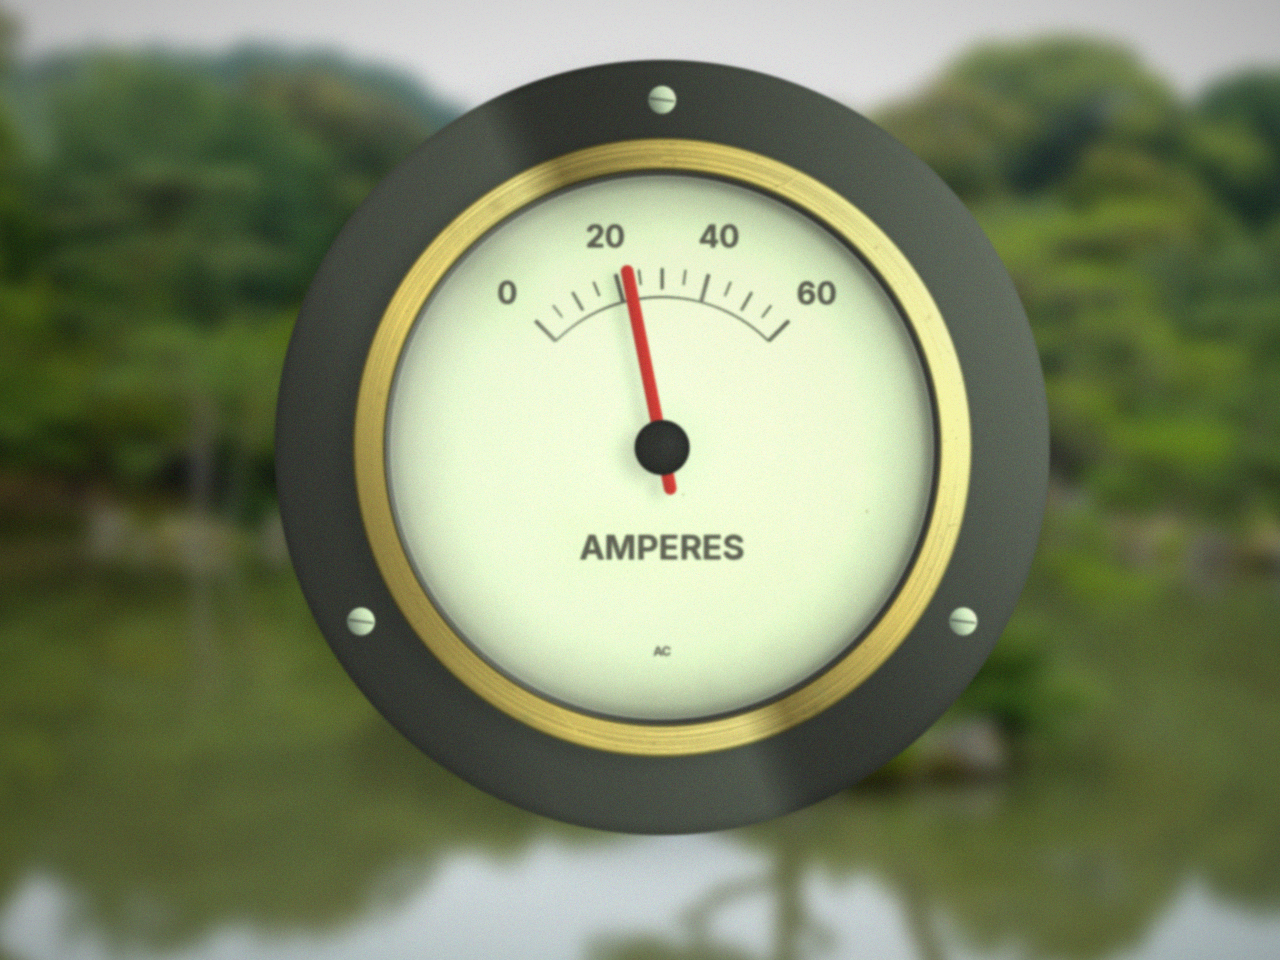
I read 22.5 A
